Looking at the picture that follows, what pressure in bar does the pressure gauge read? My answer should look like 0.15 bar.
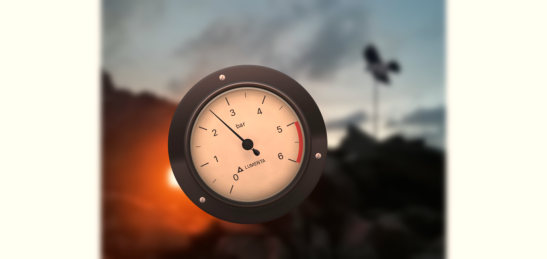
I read 2.5 bar
